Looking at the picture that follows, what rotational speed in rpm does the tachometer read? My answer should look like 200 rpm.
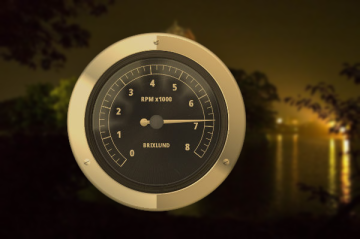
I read 6800 rpm
